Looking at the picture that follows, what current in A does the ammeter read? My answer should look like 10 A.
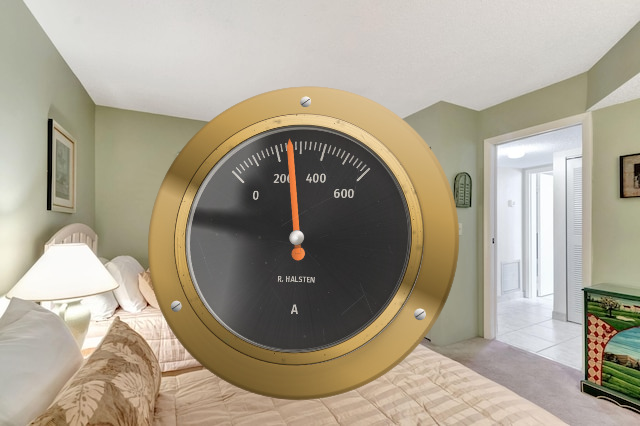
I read 260 A
